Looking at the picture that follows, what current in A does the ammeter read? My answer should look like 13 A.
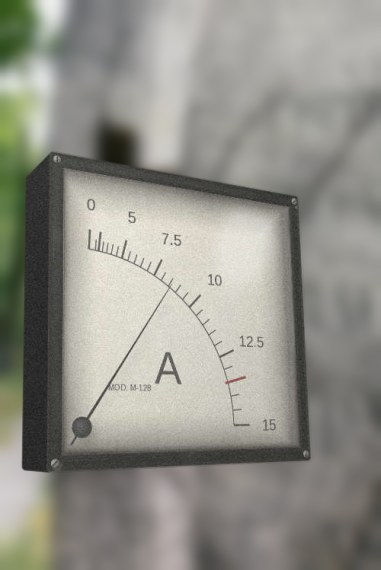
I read 8.5 A
